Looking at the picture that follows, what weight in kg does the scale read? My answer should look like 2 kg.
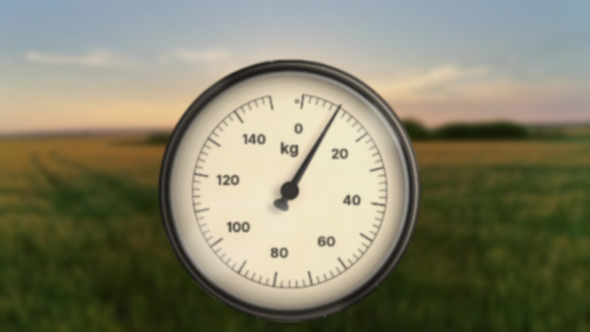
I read 10 kg
